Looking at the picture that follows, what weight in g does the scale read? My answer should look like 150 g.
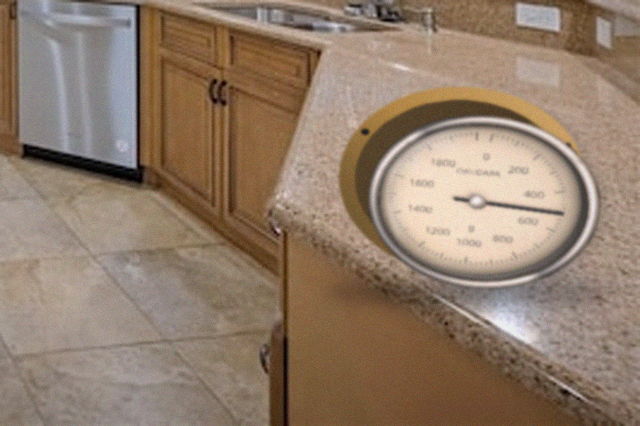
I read 500 g
